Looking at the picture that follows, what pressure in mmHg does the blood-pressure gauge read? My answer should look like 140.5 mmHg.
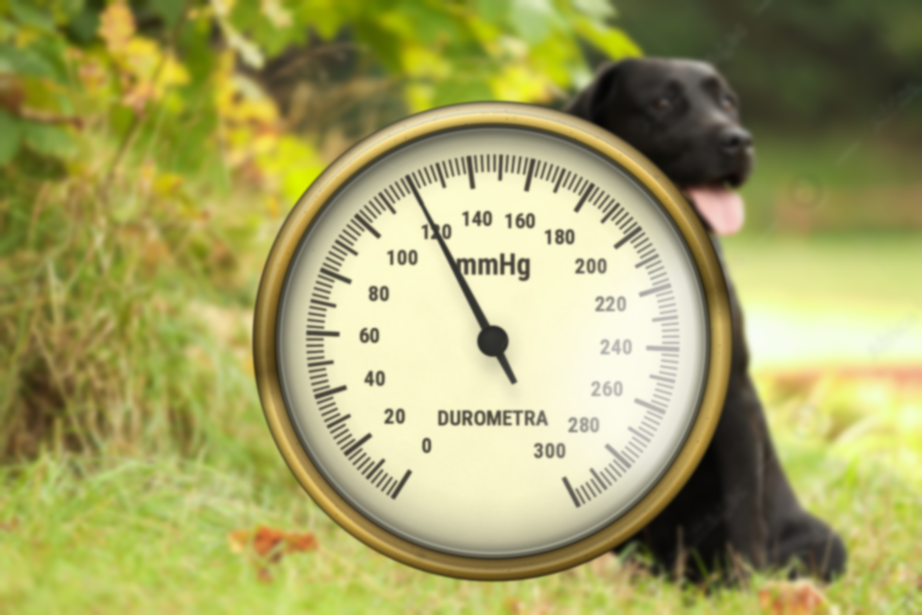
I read 120 mmHg
